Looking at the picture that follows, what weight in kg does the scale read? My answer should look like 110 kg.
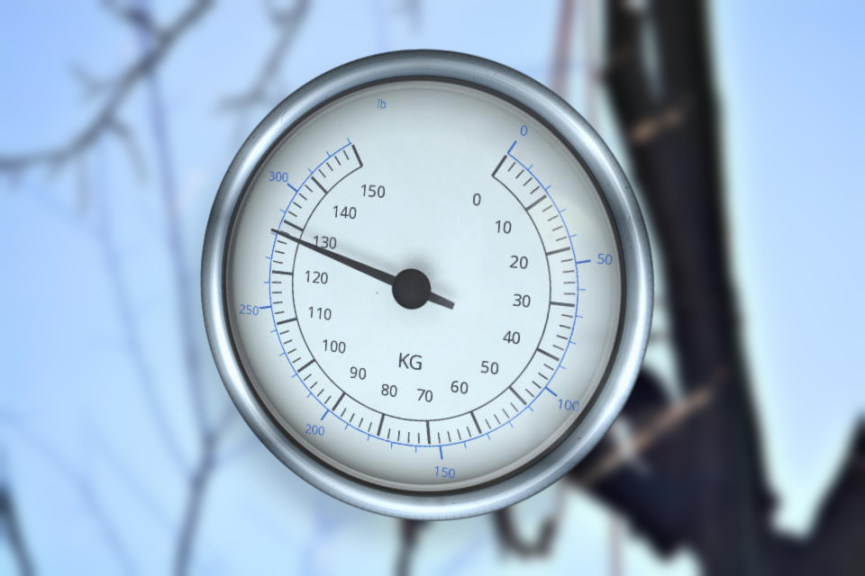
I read 128 kg
